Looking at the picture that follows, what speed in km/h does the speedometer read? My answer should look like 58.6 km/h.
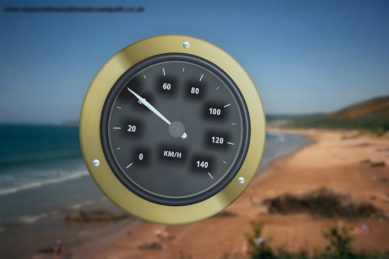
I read 40 km/h
